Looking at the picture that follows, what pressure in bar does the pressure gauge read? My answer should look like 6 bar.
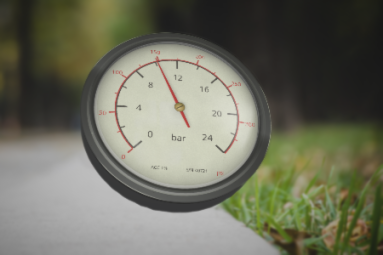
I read 10 bar
